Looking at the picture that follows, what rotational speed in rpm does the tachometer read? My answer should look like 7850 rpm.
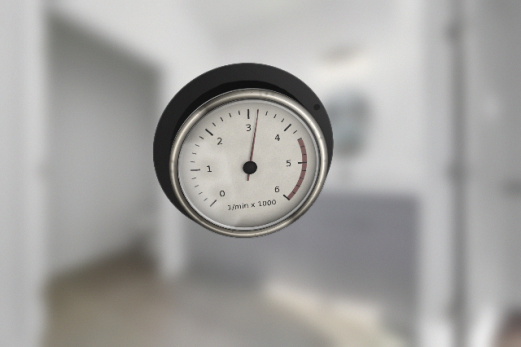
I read 3200 rpm
